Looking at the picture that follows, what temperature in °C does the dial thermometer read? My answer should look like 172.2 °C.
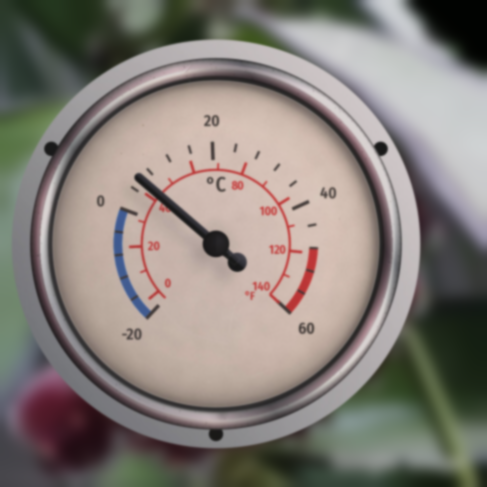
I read 6 °C
